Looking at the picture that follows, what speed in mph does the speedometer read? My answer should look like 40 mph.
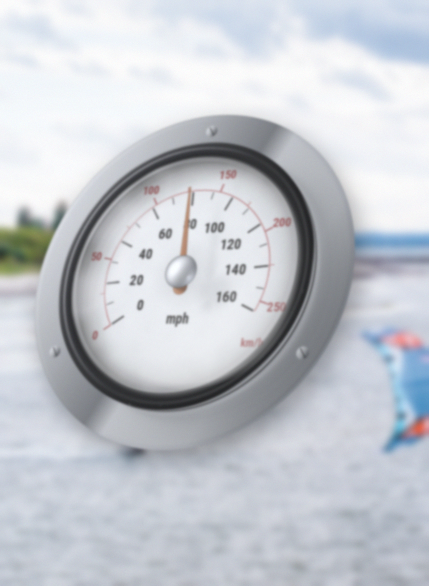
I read 80 mph
